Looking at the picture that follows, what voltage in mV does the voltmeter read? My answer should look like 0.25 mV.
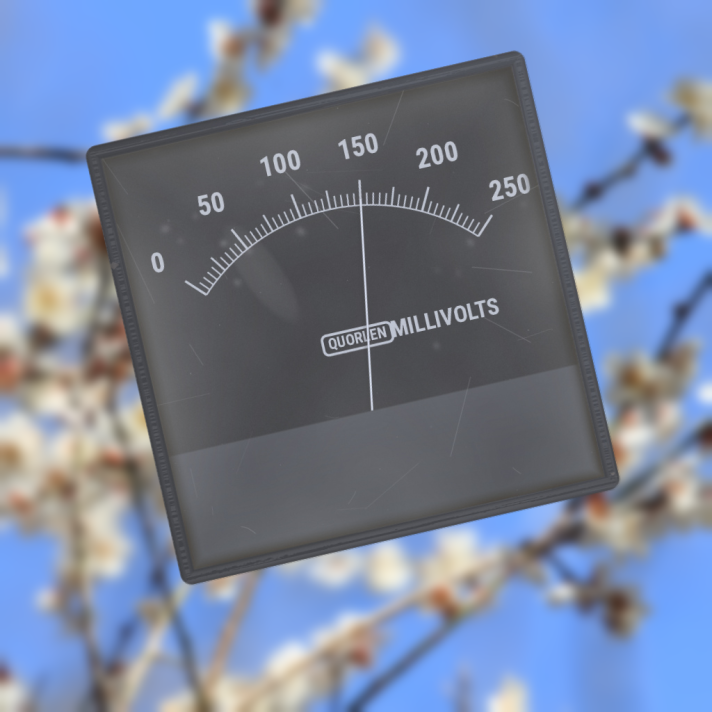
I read 150 mV
